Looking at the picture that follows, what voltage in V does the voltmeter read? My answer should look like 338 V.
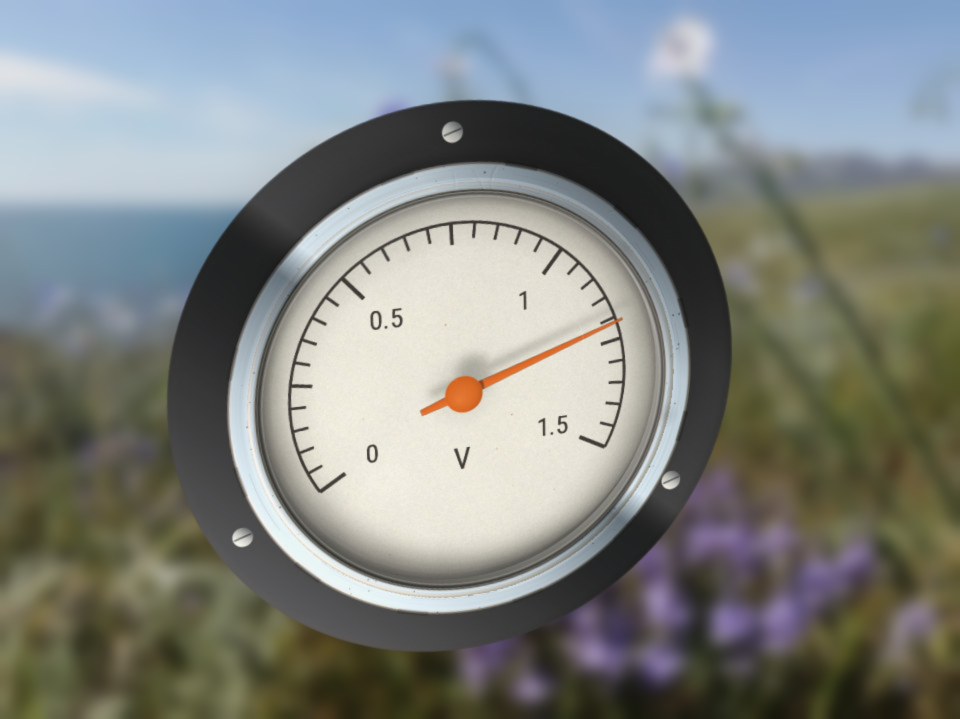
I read 1.2 V
